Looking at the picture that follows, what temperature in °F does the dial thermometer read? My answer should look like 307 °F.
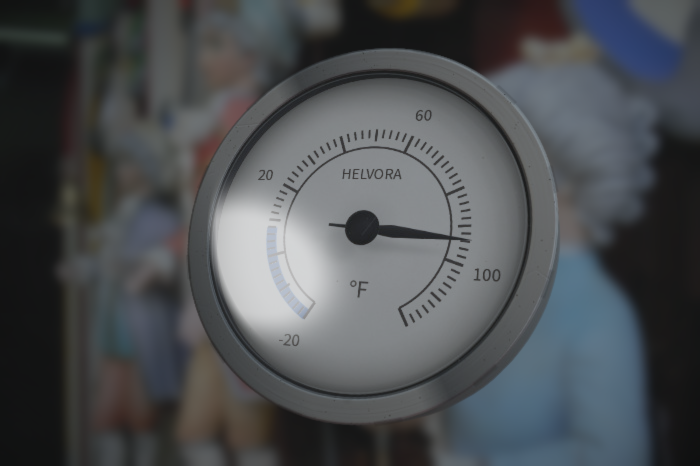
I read 94 °F
